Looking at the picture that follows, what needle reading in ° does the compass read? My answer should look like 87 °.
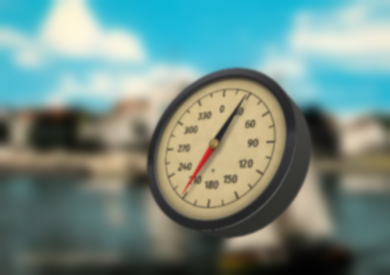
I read 210 °
